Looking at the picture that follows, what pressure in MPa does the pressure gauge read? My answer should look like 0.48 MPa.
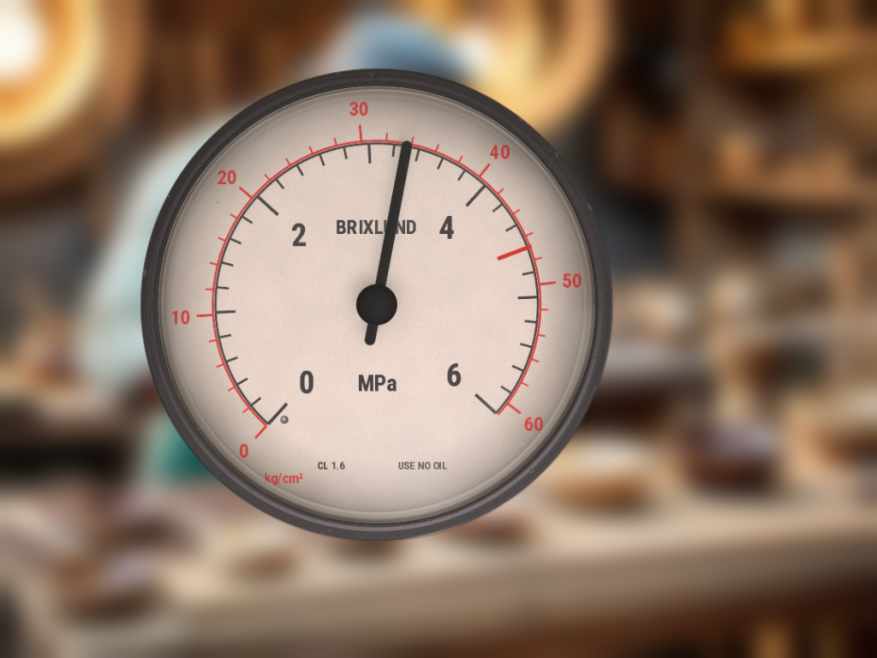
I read 3.3 MPa
